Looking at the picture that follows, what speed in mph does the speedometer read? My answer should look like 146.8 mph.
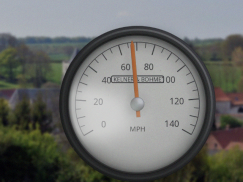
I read 67.5 mph
